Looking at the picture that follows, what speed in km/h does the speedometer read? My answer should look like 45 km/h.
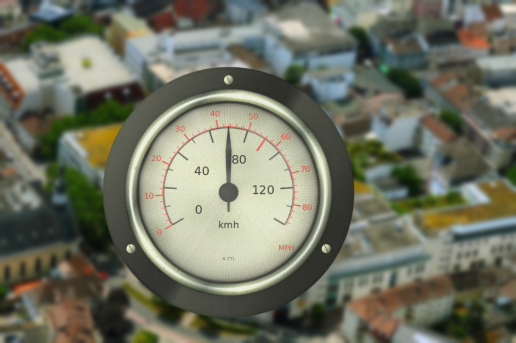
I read 70 km/h
